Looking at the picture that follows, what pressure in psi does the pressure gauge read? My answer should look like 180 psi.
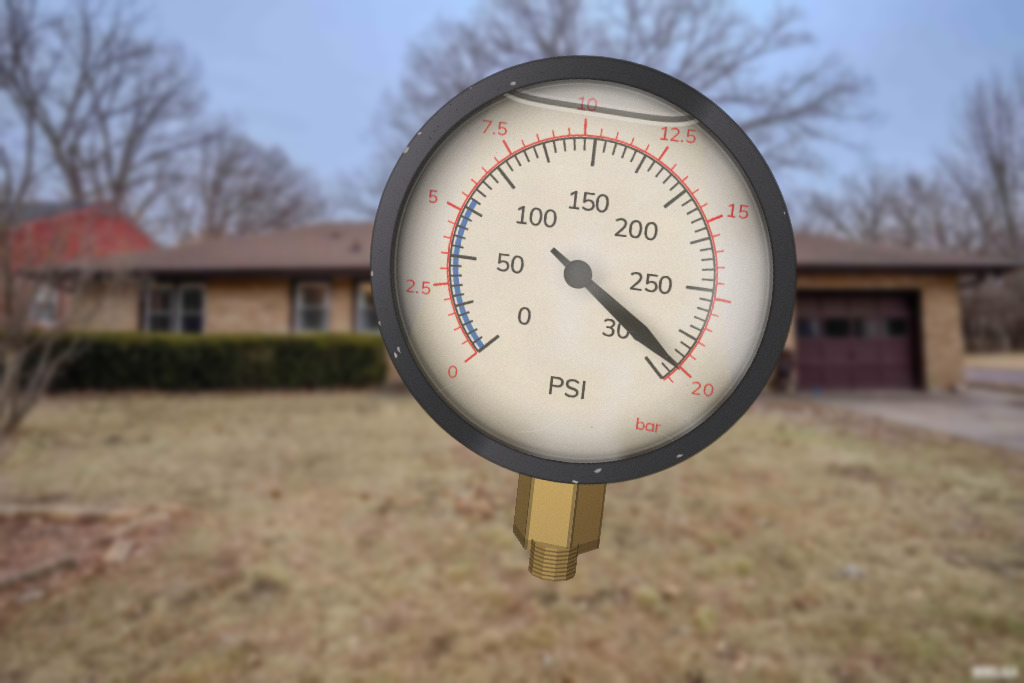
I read 290 psi
